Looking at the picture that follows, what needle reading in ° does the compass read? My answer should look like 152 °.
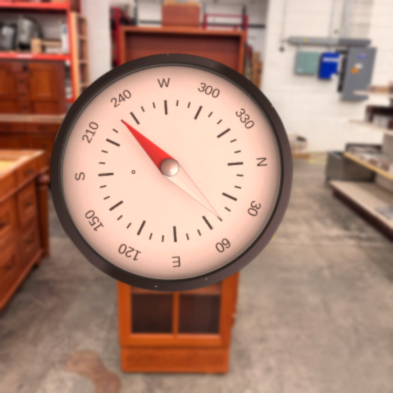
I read 230 °
